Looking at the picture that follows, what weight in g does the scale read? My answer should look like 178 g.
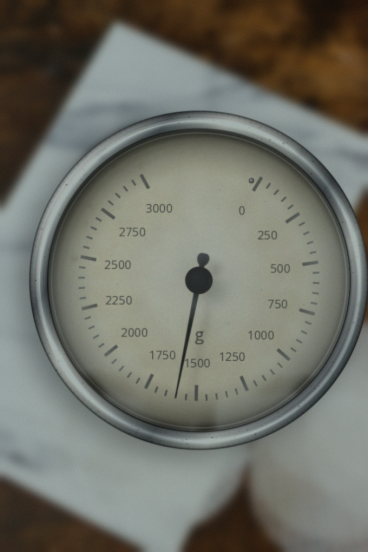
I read 1600 g
